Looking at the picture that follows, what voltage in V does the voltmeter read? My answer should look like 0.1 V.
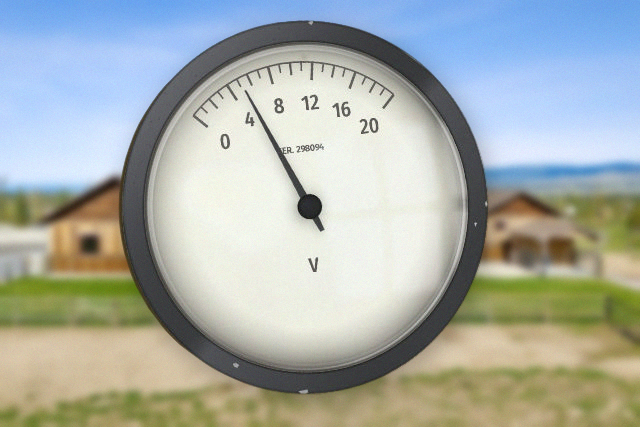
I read 5 V
